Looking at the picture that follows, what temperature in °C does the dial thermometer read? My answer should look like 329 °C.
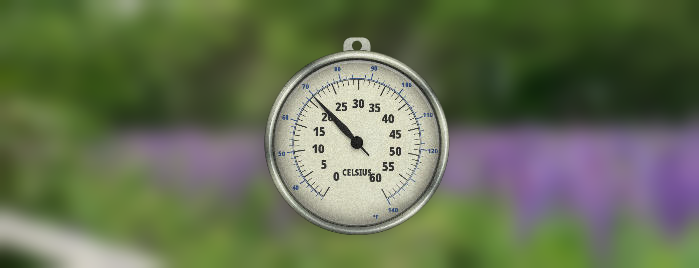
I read 21 °C
